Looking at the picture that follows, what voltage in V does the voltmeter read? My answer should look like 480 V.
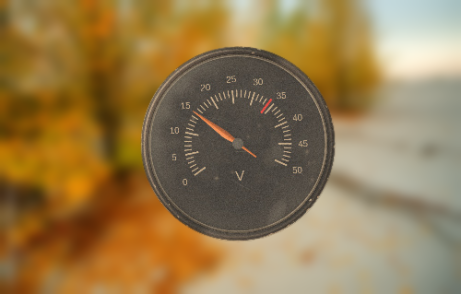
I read 15 V
